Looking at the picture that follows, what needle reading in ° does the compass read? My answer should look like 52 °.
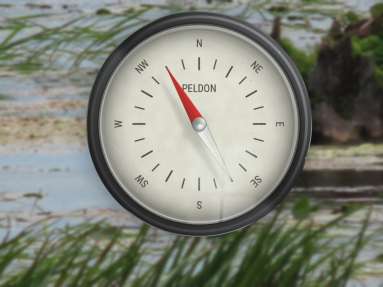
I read 330 °
